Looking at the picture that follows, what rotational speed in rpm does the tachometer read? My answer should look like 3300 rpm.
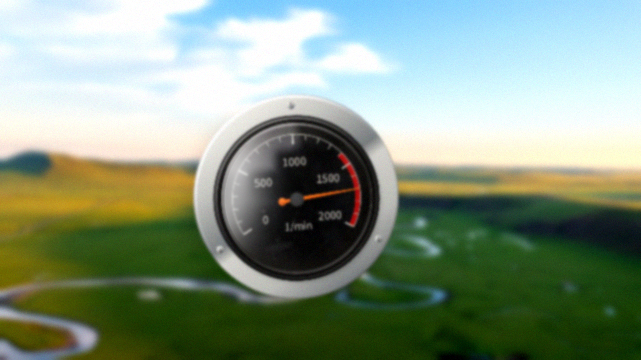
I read 1700 rpm
